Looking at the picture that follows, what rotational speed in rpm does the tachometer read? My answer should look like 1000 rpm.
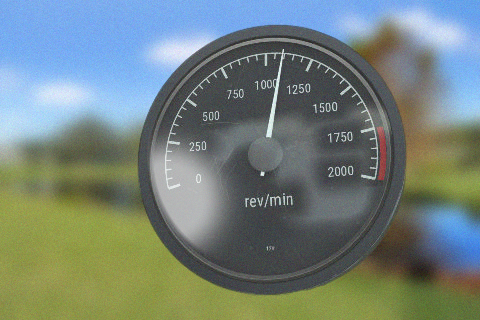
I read 1100 rpm
